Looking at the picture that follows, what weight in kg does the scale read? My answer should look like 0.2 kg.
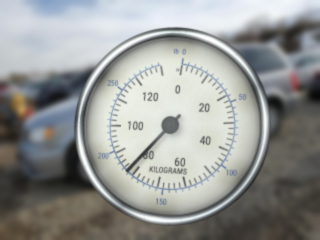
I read 82 kg
